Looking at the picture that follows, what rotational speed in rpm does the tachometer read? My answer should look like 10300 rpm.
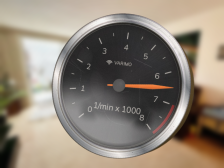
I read 6500 rpm
